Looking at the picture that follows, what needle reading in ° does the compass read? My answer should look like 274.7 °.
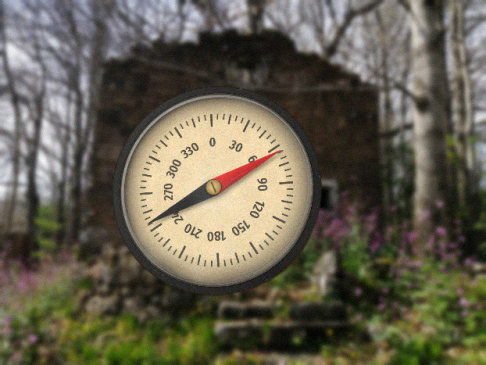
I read 65 °
